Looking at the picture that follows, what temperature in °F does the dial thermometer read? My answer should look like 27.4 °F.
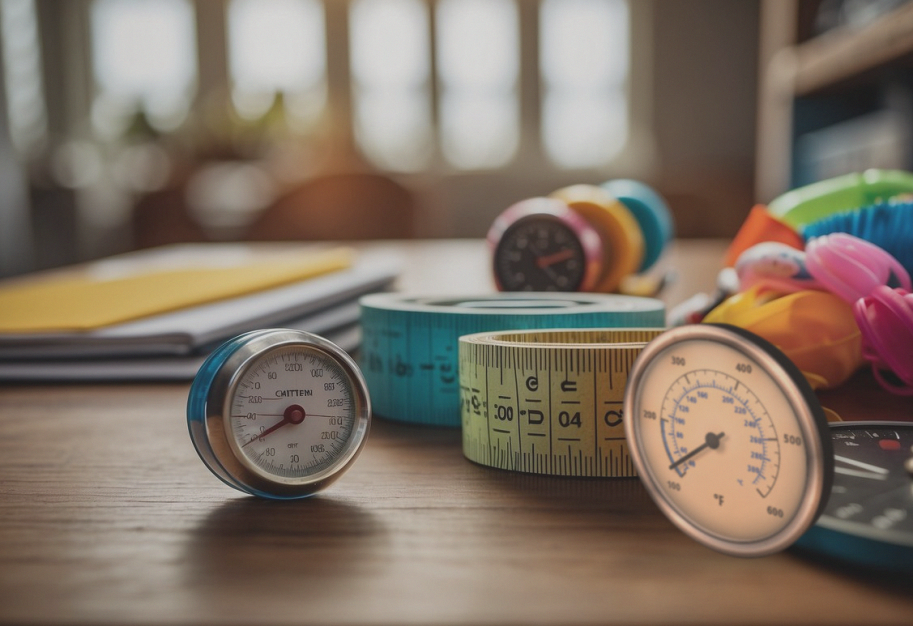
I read 120 °F
